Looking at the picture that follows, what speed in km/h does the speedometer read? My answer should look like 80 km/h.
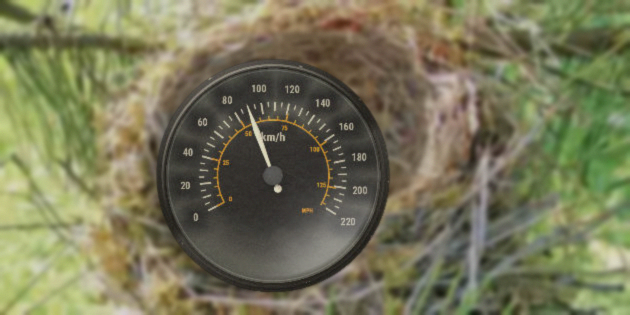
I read 90 km/h
